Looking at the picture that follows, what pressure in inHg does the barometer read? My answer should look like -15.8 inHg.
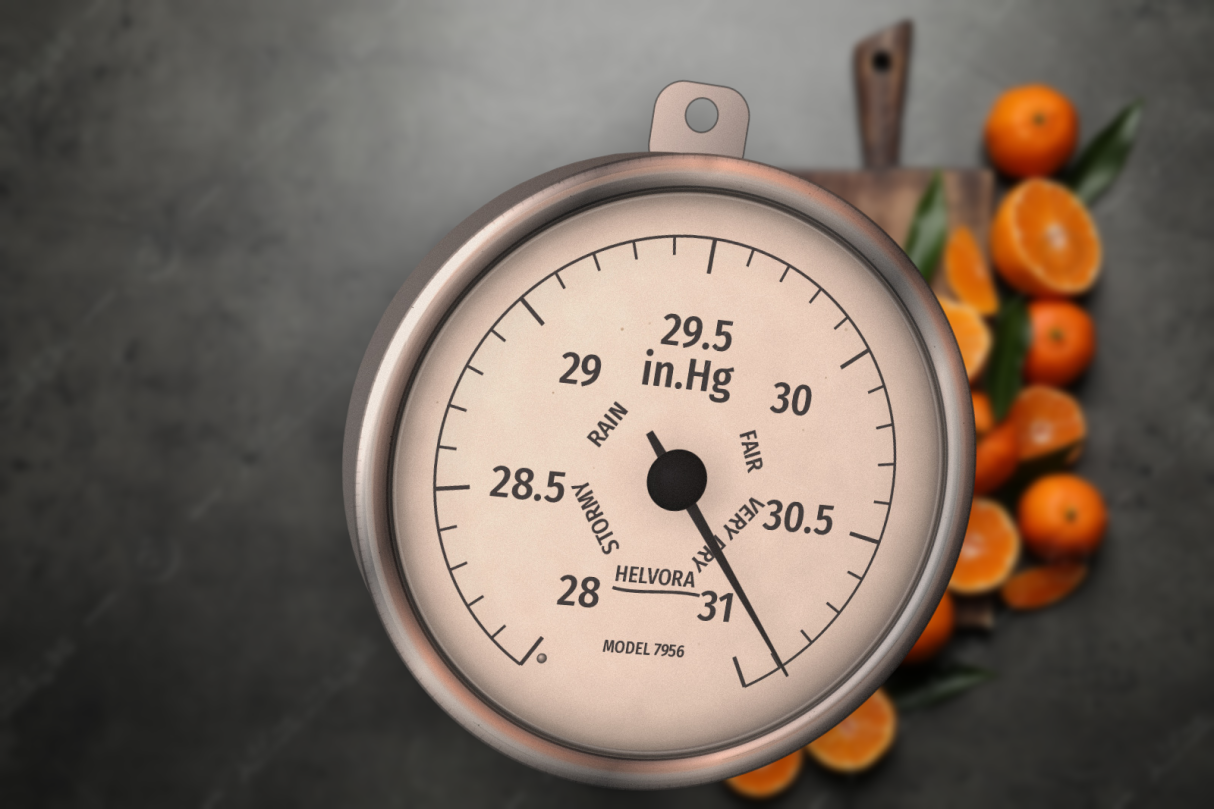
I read 30.9 inHg
